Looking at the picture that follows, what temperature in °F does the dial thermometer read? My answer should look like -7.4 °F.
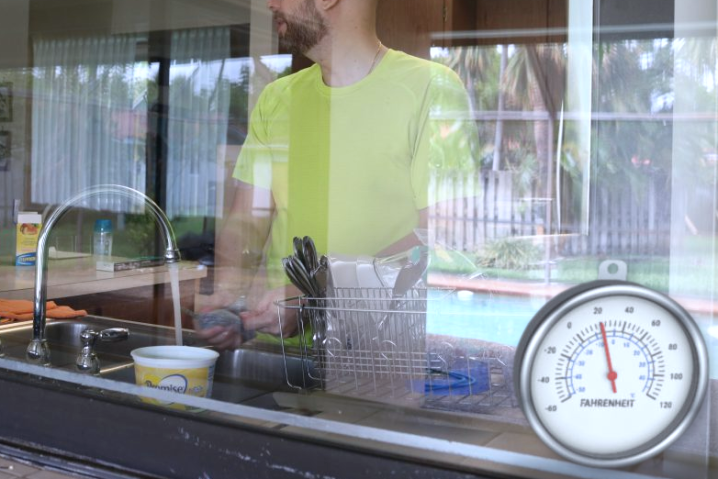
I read 20 °F
